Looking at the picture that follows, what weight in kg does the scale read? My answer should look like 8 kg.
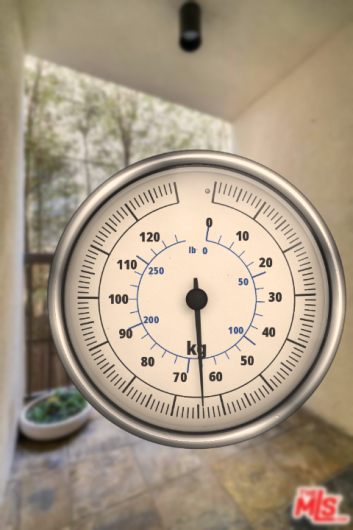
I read 64 kg
